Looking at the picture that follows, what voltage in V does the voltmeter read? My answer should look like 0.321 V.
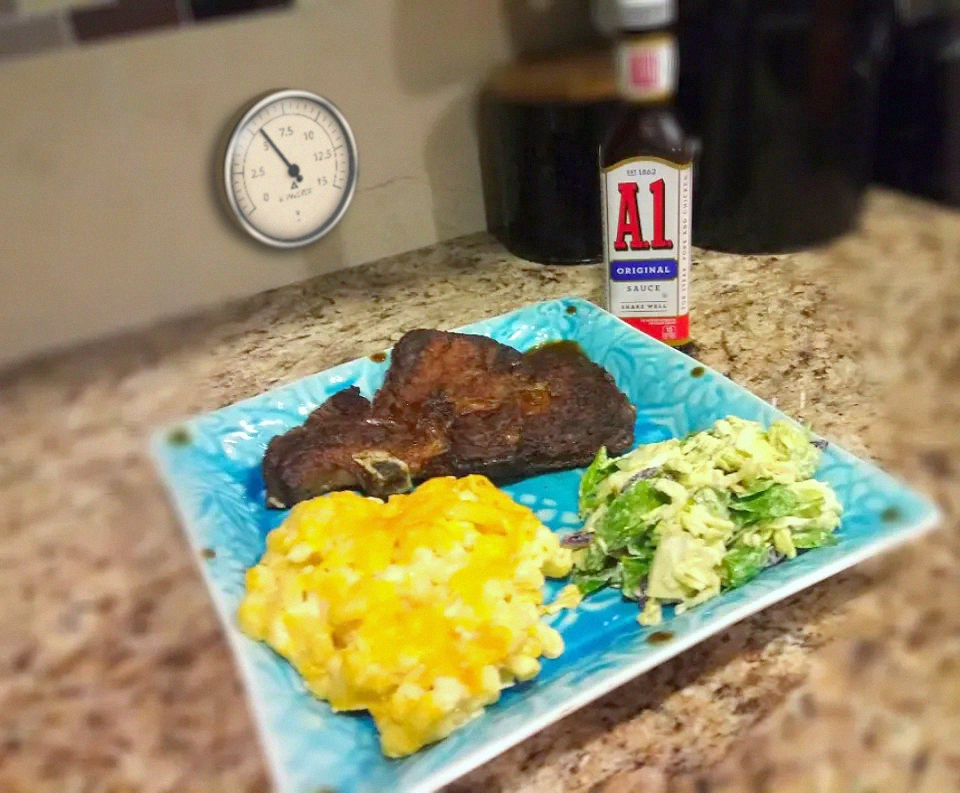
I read 5.5 V
